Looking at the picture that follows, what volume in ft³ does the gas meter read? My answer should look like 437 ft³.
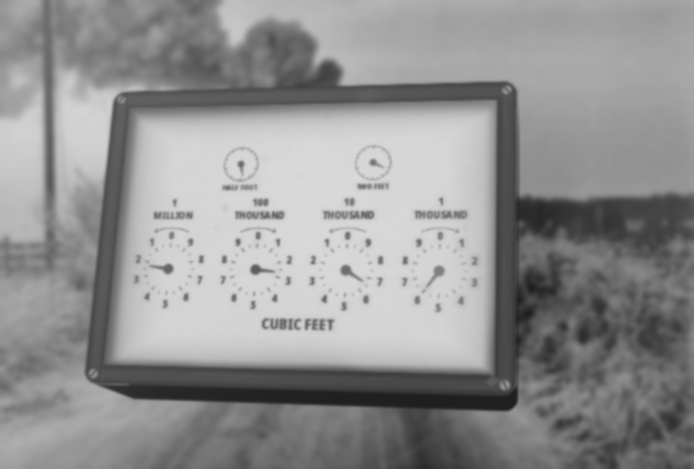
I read 226600 ft³
